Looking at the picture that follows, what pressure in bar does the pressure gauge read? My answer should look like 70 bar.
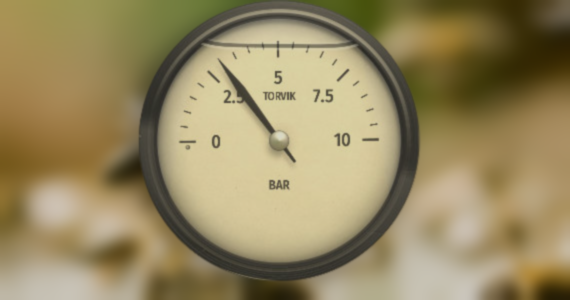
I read 3 bar
